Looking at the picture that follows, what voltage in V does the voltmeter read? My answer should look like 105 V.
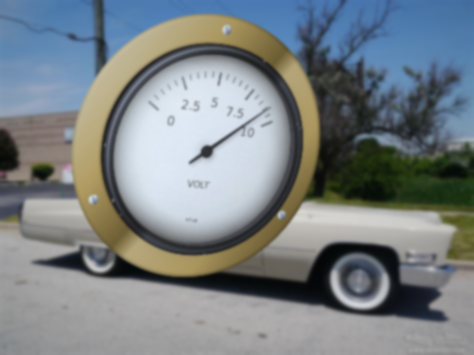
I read 9 V
